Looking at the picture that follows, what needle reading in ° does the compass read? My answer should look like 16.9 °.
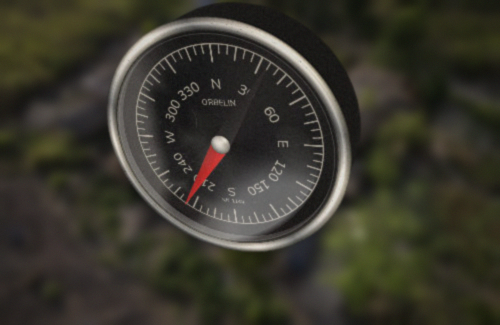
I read 215 °
